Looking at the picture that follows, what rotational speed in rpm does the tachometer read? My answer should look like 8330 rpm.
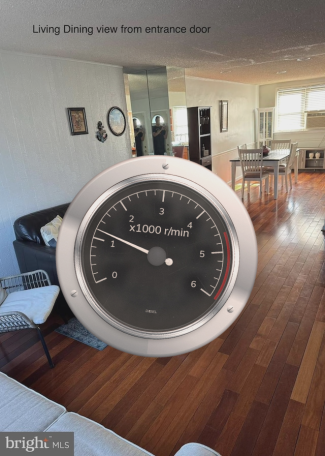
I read 1200 rpm
